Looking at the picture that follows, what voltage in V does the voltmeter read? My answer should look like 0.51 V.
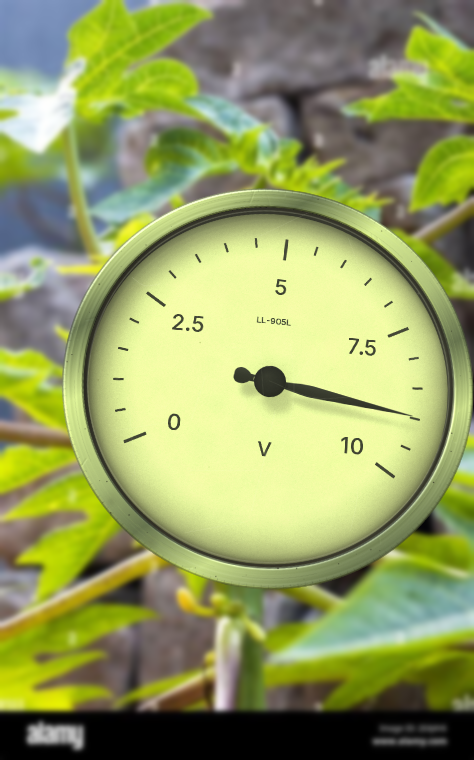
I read 9 V
